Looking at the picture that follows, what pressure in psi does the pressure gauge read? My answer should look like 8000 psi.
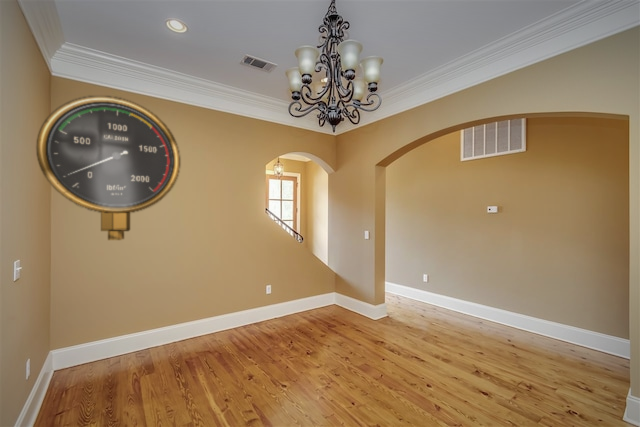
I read 100 psi
